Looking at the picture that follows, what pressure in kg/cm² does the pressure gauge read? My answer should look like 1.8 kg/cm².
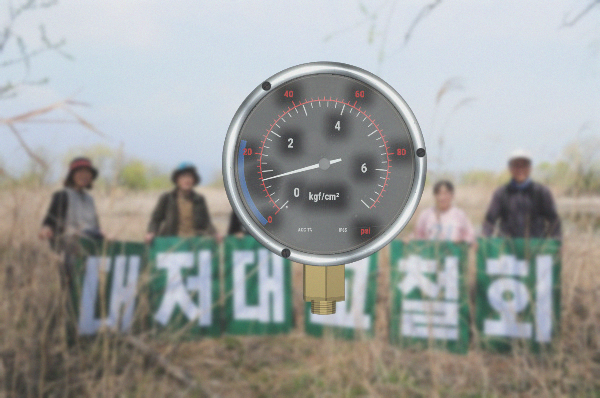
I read 0.8 kg/cm²
